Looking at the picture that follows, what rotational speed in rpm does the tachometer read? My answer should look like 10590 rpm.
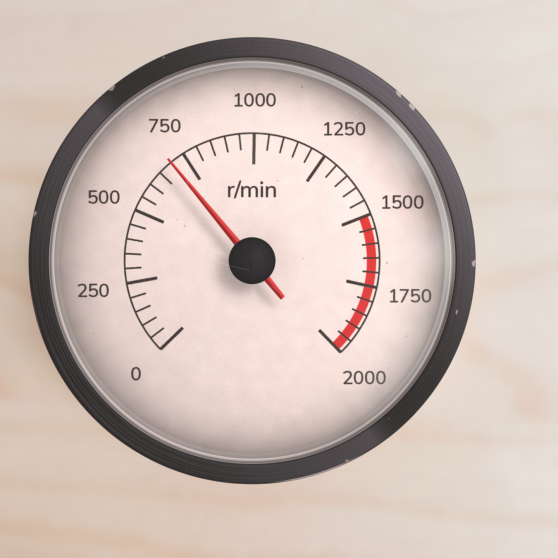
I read 700 rpm
